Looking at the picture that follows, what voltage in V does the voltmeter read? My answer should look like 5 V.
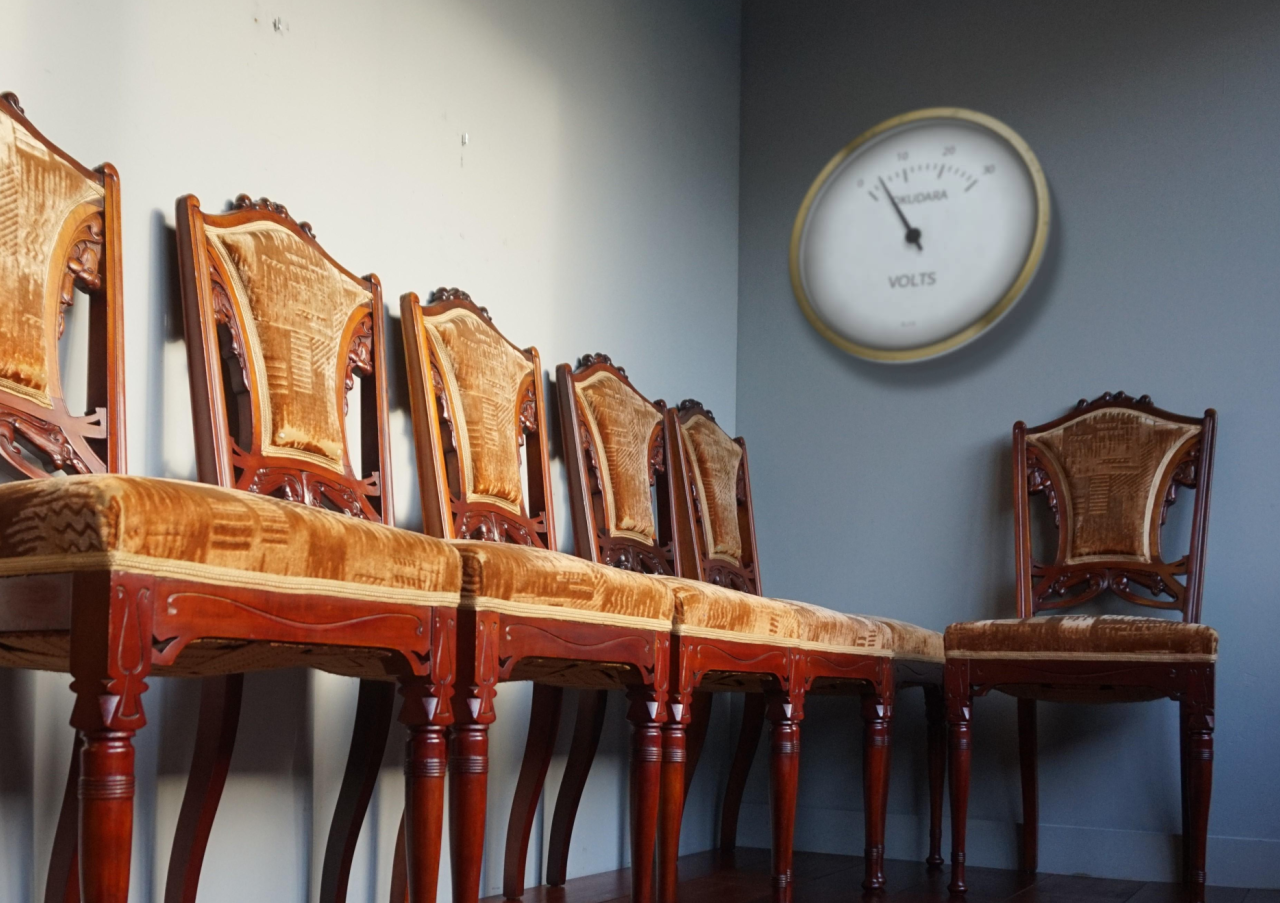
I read 4 V
